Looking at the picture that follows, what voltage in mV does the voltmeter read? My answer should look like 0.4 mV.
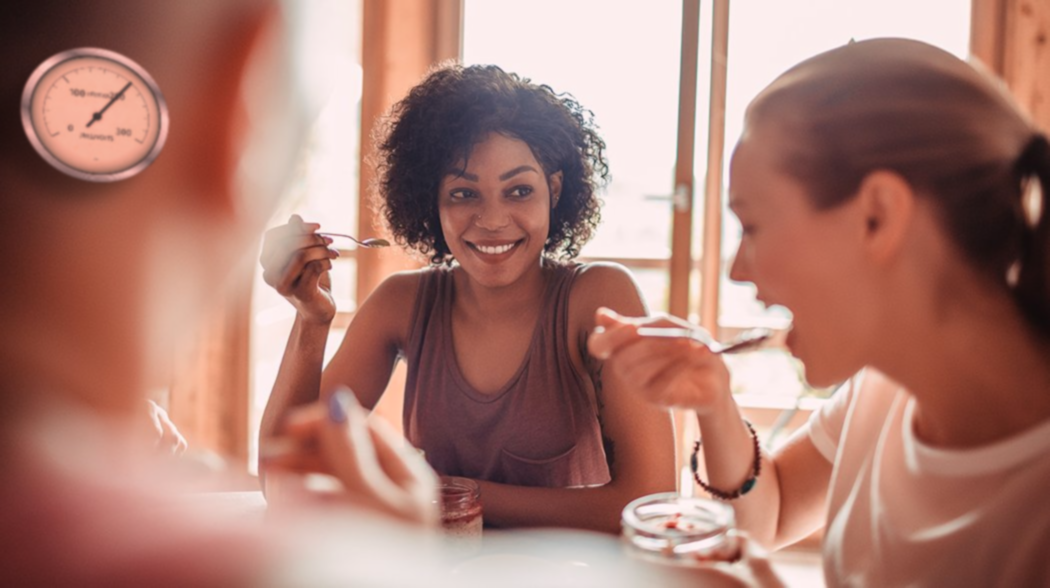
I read 200 mV
